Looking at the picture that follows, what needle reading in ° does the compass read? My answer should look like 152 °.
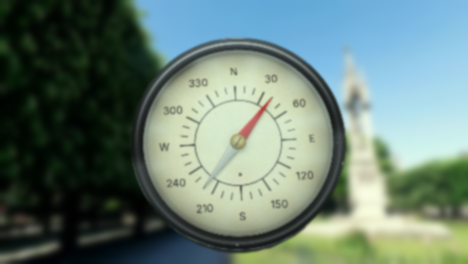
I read 40 °
